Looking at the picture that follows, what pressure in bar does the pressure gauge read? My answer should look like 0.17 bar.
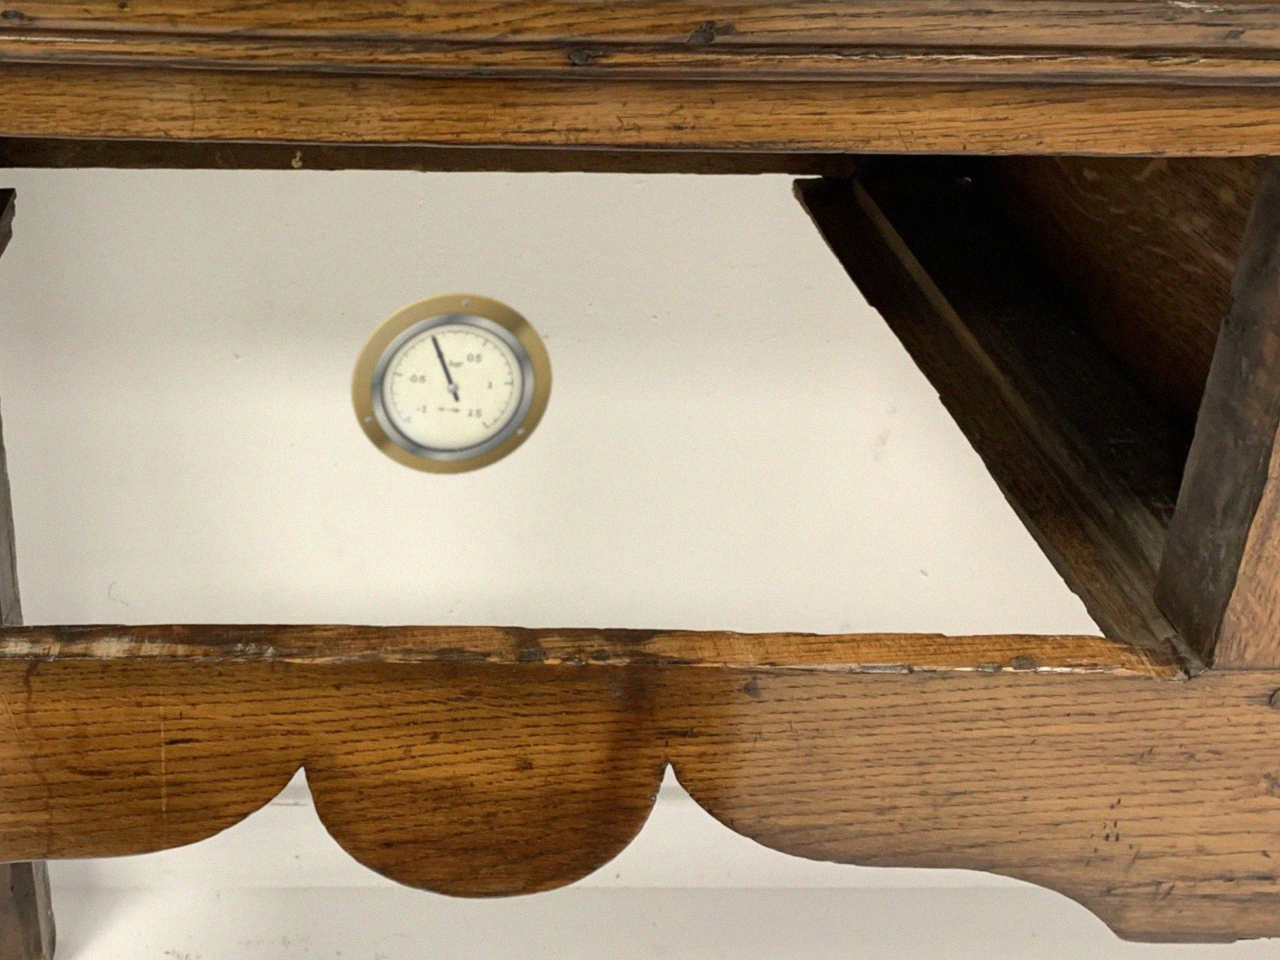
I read 0 bar
